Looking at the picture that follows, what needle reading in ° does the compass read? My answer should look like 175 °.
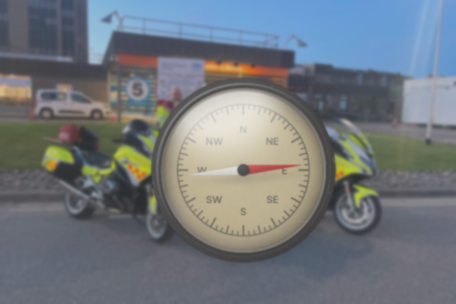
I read 85 °
